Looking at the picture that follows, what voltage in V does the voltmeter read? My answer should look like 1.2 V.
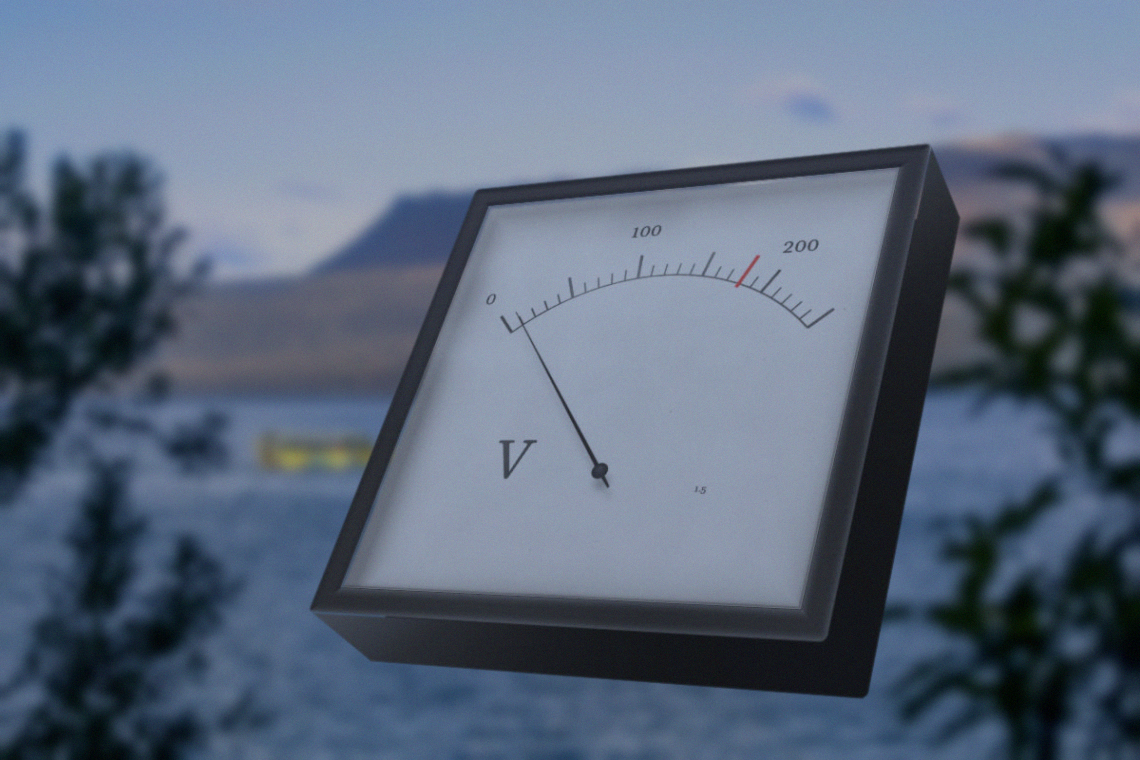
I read 10 V
